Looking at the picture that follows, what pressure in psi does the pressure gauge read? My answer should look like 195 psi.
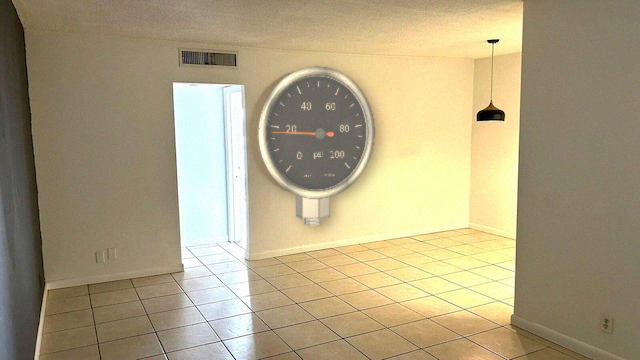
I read 17.5 psi
